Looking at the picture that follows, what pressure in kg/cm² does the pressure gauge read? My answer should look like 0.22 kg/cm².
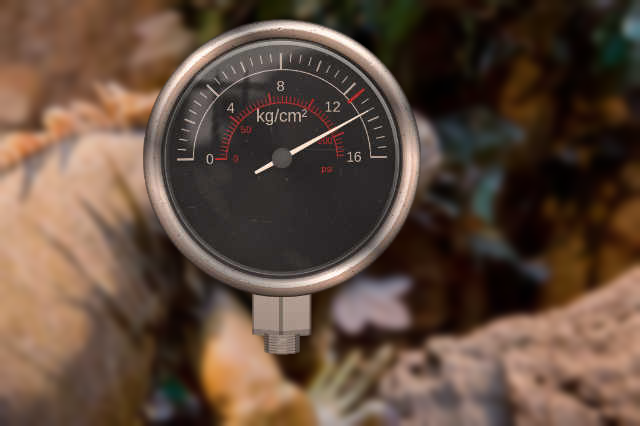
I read 13.5 kg/cm²
